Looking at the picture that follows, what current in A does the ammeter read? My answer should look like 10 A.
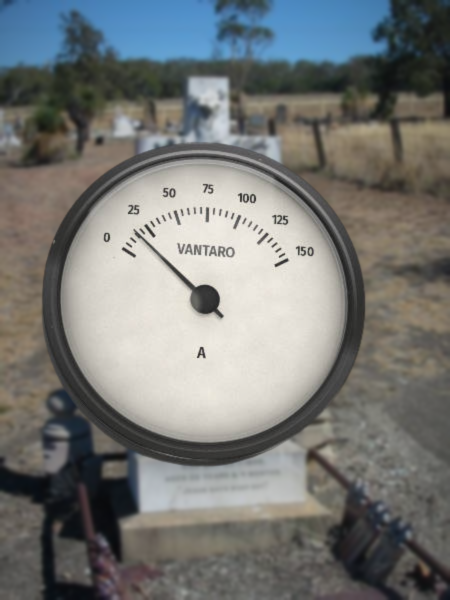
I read 15 A
